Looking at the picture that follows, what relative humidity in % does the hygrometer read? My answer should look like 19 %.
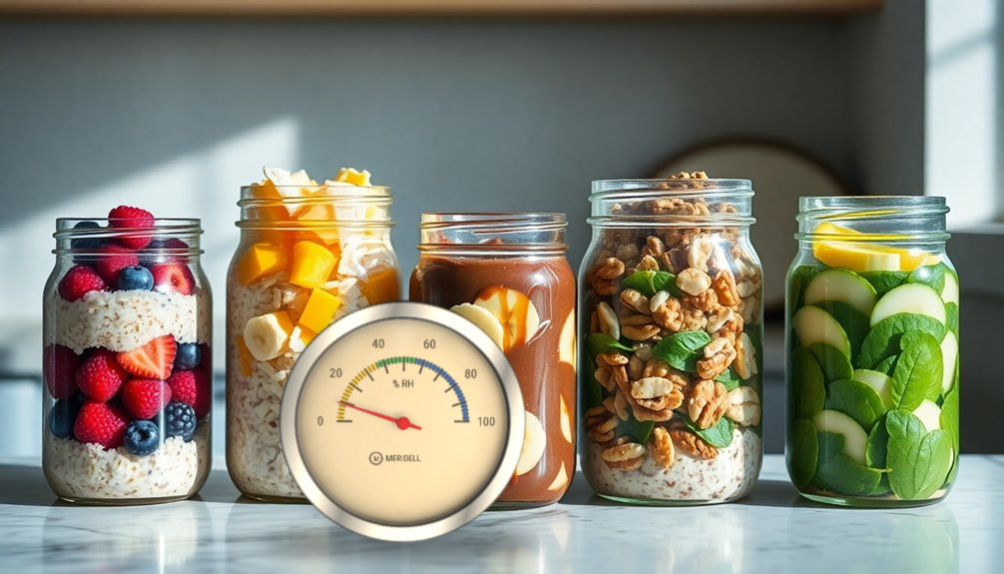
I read 10 %
